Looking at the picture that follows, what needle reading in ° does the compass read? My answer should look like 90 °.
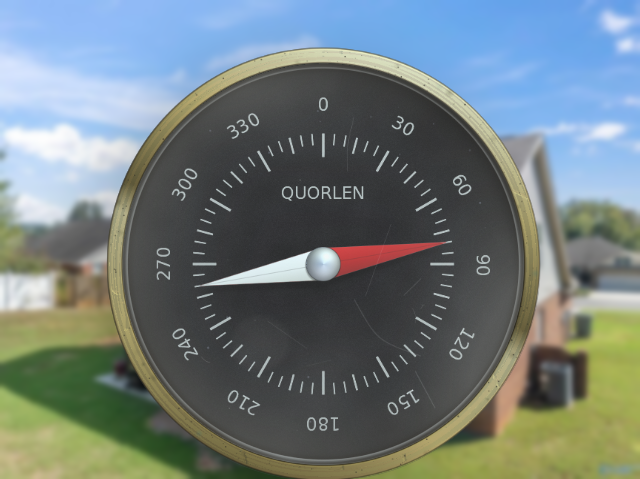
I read 80 °
